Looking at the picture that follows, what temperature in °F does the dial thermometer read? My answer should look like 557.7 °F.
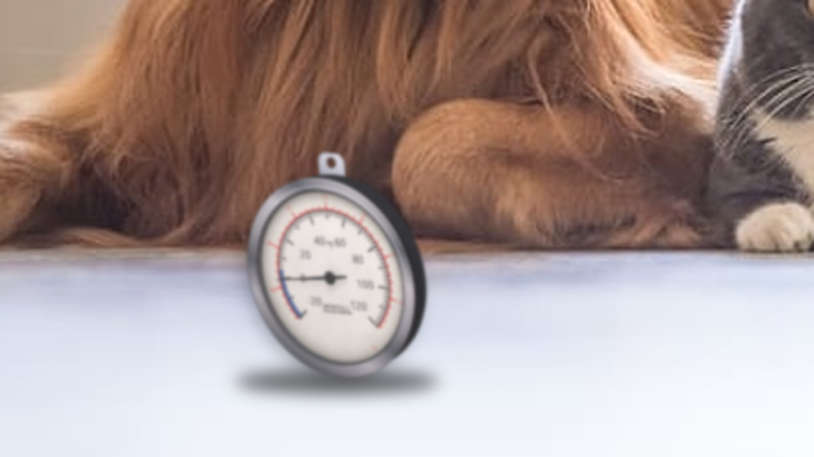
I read 0 °F
